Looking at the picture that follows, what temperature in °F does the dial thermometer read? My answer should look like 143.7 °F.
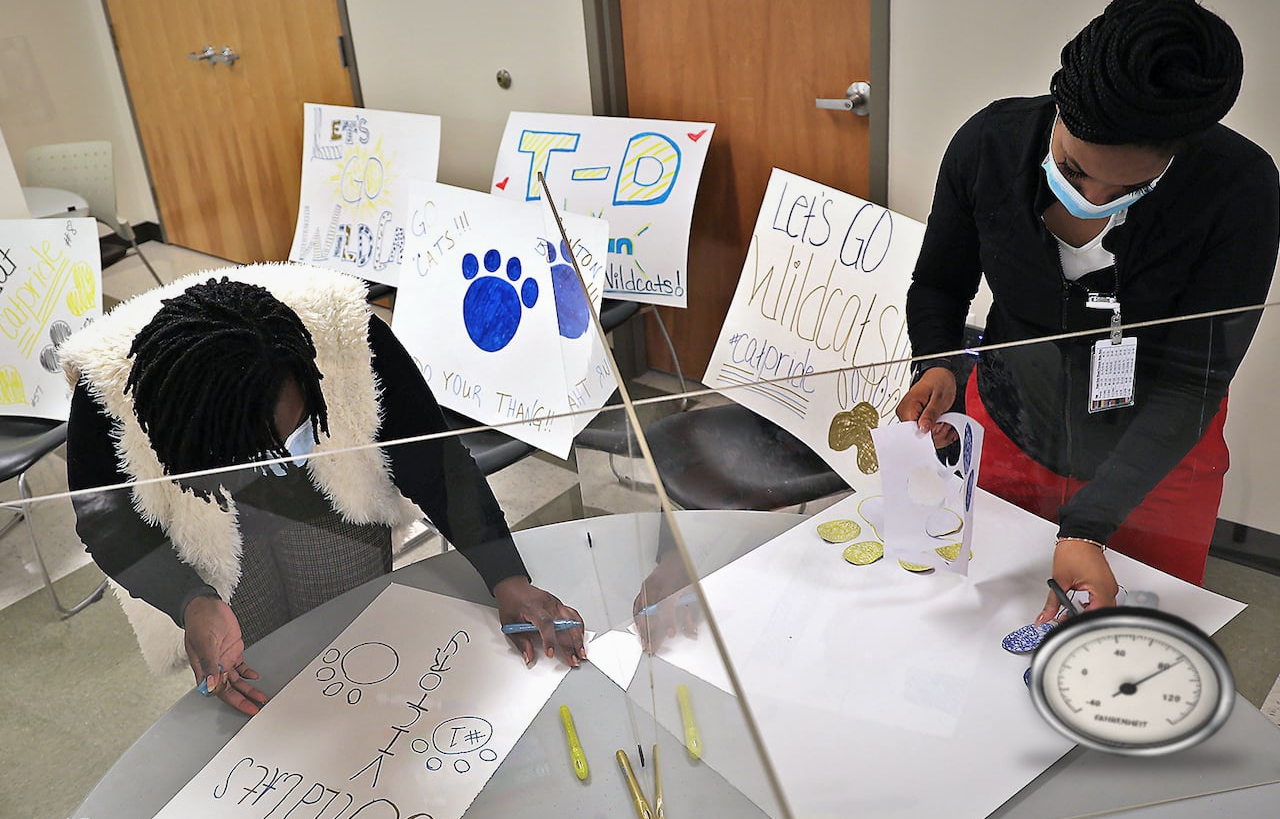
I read 80 °F
